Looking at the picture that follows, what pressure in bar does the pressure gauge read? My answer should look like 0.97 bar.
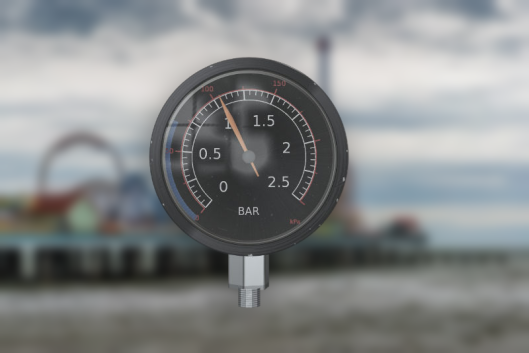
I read 1.05 bar
